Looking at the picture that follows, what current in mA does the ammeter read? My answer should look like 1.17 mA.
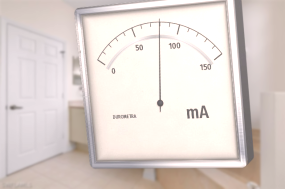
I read 80 mA
